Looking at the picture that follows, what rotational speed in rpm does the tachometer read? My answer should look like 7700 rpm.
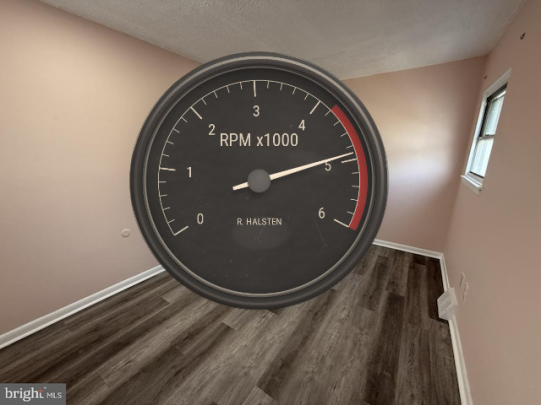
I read 4900 rpm
